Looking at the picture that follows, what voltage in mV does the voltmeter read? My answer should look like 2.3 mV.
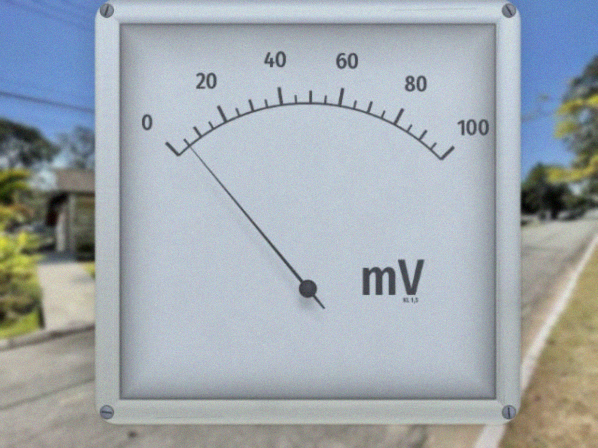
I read 5 mV
